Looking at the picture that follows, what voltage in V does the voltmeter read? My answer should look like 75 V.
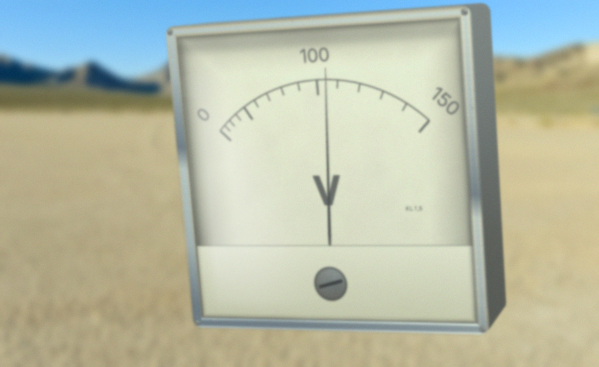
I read 105 V
